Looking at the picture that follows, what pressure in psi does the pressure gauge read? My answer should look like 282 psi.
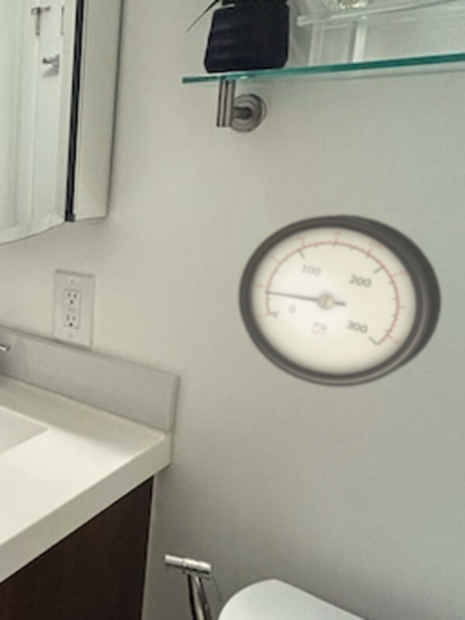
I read 30 psi
